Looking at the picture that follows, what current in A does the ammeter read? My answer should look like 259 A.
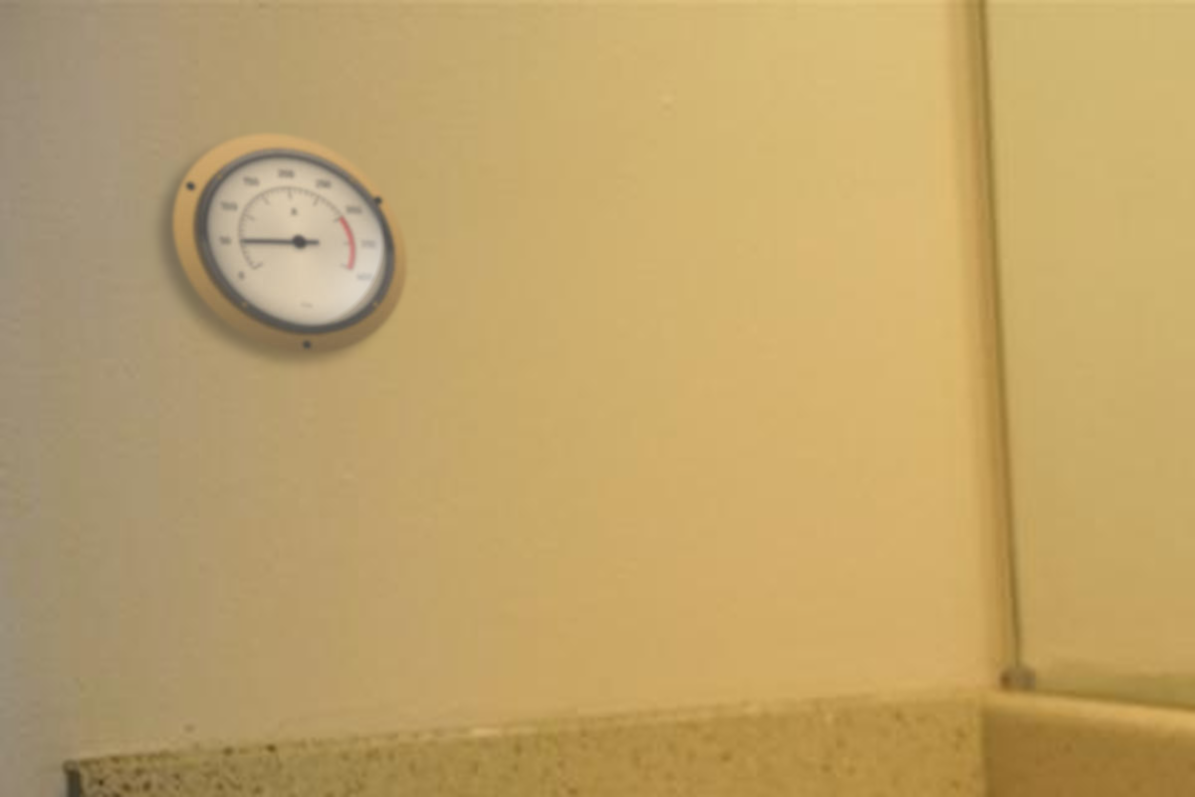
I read 50 A
